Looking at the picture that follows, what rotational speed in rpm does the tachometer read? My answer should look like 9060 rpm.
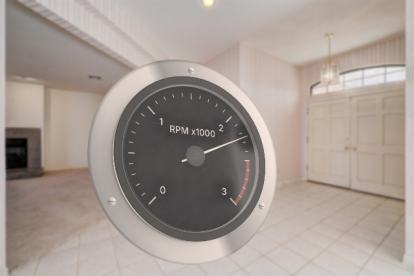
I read 2250 rpm
